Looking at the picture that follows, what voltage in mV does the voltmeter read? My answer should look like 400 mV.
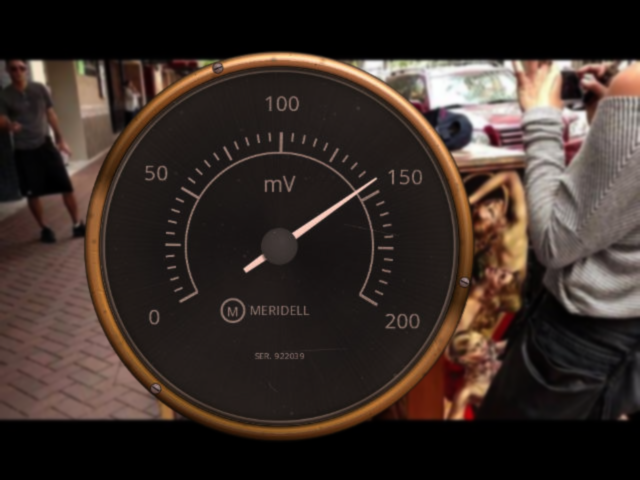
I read 145 mV
